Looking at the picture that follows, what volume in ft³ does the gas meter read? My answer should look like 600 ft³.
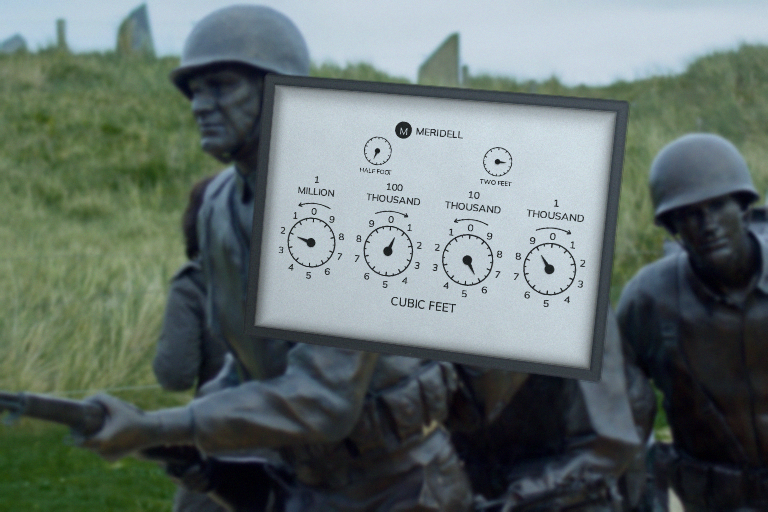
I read 205900 ft³
